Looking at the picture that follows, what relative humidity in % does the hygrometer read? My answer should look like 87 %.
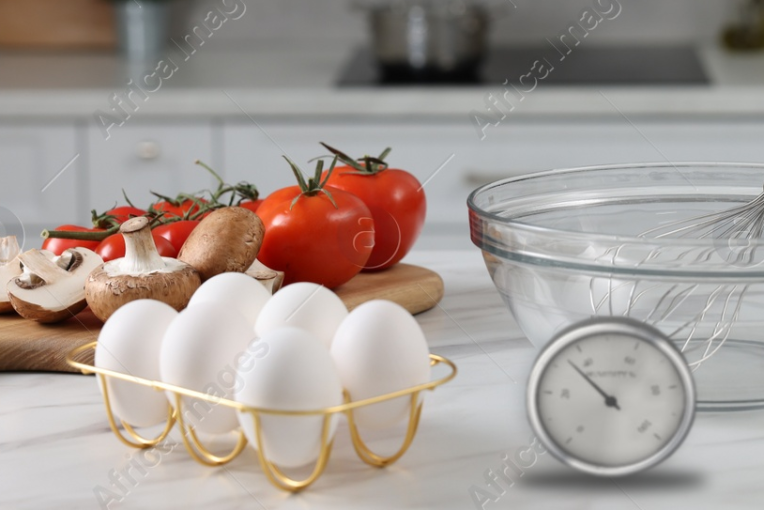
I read 35 %
